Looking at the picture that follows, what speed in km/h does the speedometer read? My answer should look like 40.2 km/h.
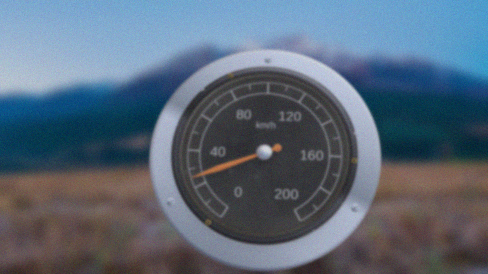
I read 25 km/h
